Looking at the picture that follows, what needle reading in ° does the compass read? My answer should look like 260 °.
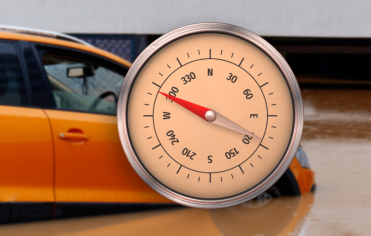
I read 295 °
